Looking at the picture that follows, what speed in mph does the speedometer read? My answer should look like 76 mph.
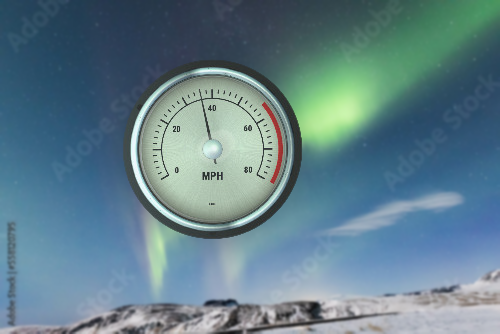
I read 36 mph
